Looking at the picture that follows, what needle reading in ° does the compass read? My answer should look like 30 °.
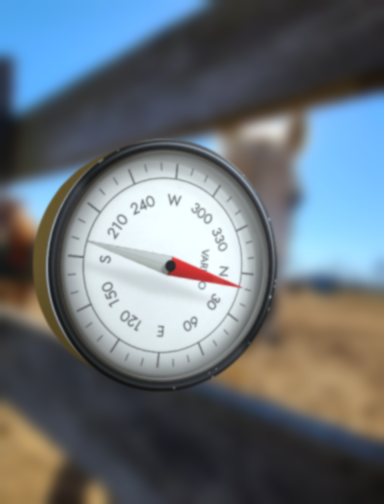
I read 10 °
